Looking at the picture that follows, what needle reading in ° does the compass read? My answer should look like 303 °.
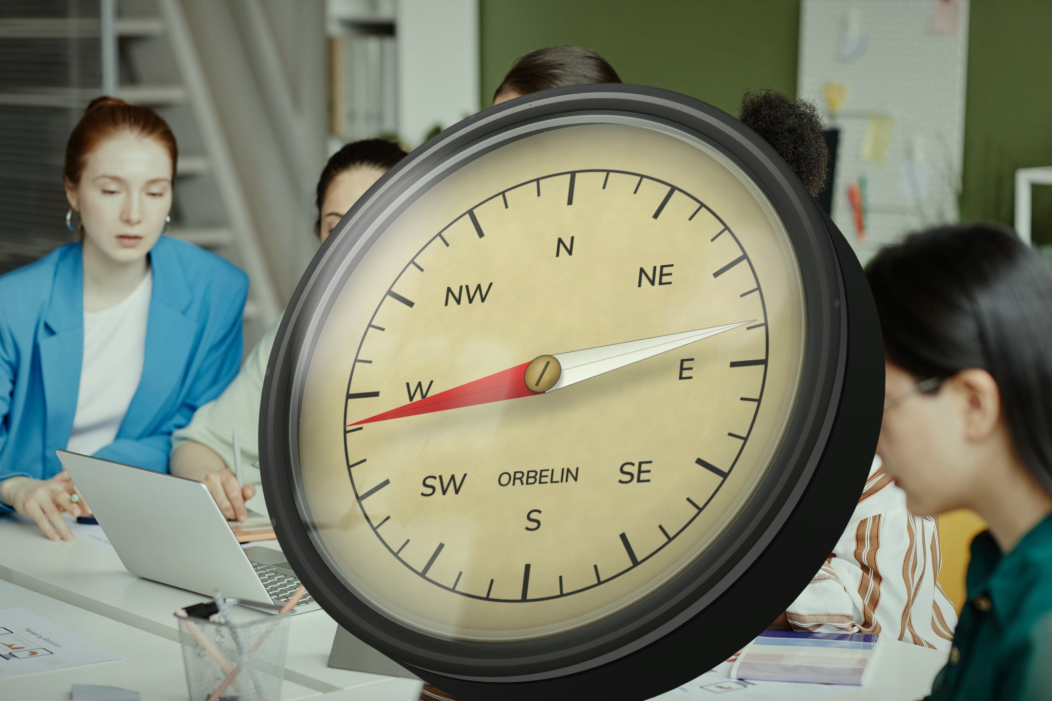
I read 260 °
